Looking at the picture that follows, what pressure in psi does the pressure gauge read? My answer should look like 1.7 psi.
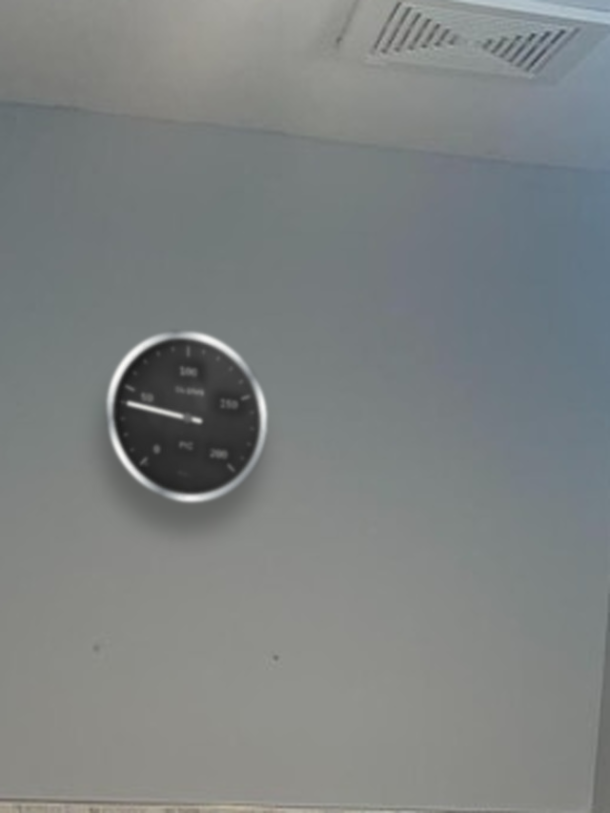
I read 40 psi
